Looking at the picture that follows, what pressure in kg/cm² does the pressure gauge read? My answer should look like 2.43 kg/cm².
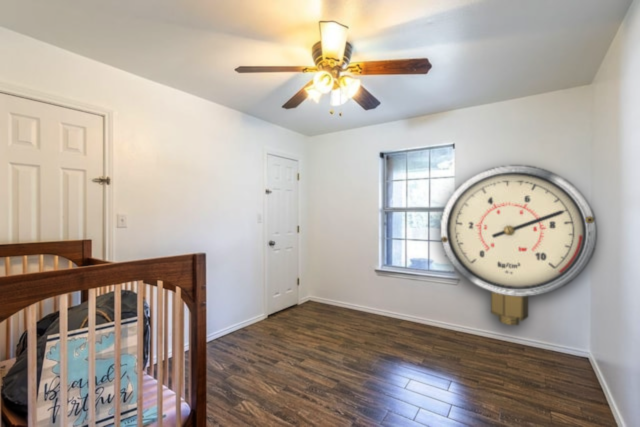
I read 7.5 kg/cm²
